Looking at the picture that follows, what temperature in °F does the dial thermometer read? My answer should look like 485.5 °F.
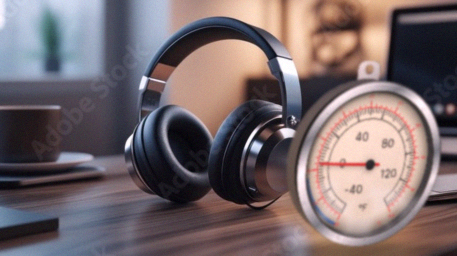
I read 0 °F
